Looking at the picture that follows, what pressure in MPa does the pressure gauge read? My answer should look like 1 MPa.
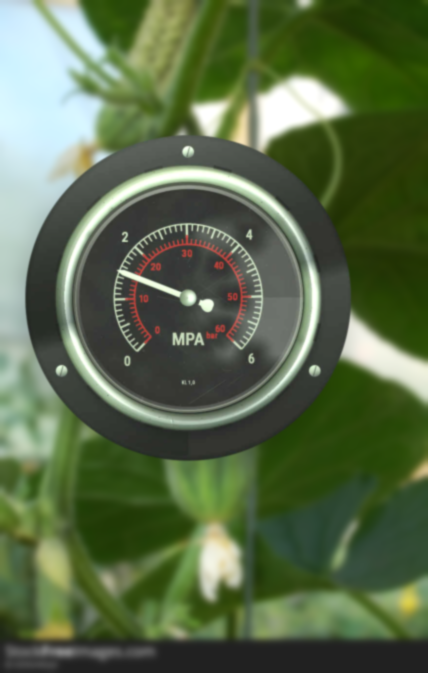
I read 1.5 MPa
